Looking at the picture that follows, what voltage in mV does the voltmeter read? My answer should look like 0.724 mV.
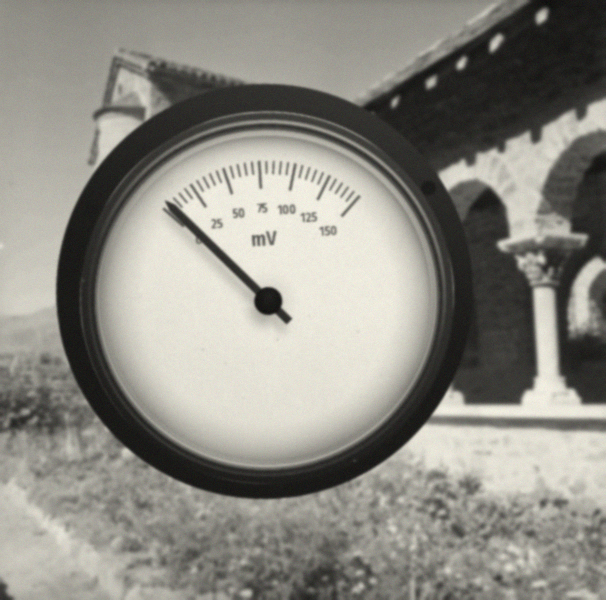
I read 5 mV
